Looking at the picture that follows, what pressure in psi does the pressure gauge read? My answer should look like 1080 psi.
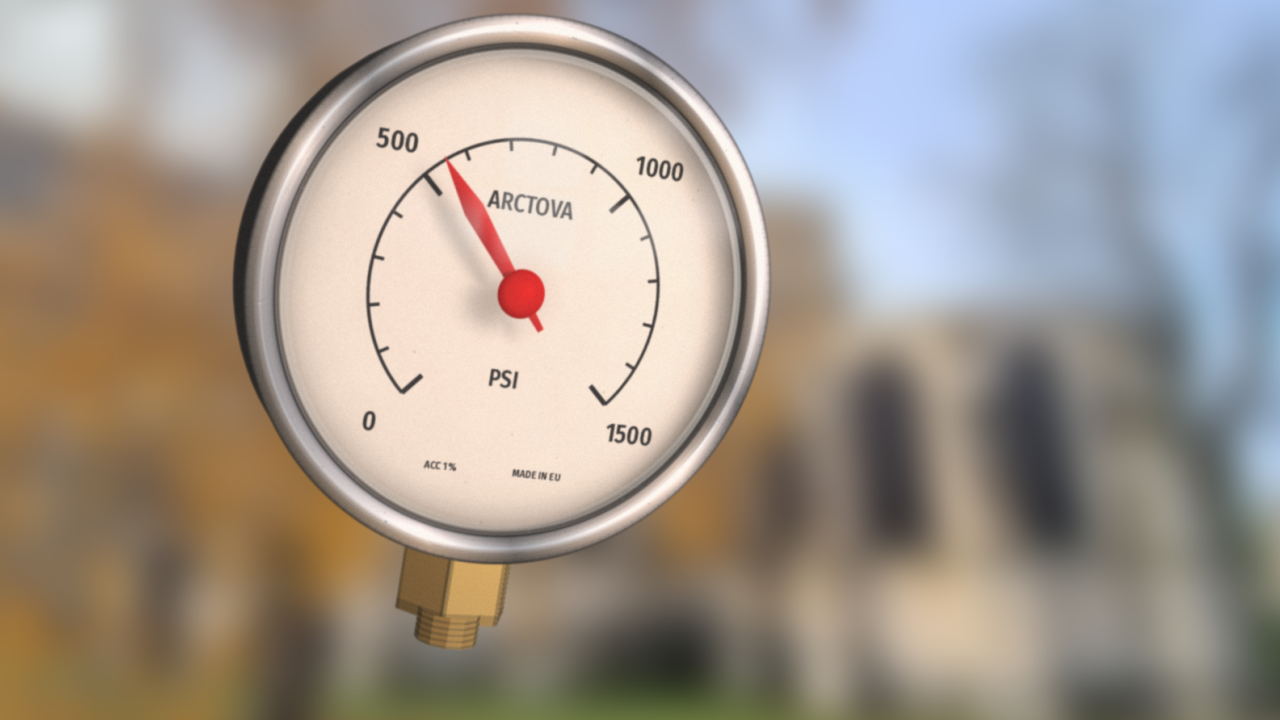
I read 550 psi
